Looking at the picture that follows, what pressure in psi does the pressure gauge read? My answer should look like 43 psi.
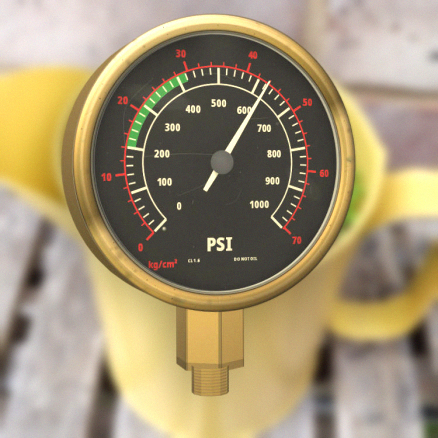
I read 620 psi
